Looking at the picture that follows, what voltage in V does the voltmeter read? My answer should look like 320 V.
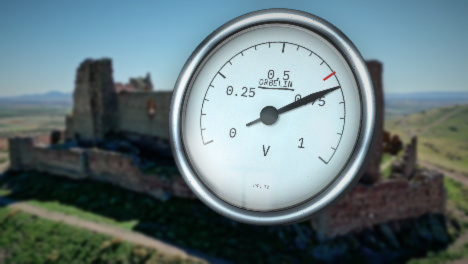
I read 0.75 V
